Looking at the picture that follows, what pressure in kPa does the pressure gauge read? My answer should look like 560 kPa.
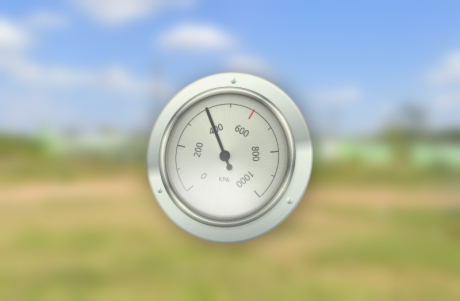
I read 400 kPa
